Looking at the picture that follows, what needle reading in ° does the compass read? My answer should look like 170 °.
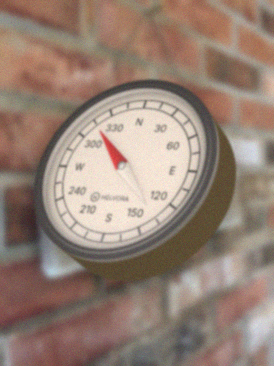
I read 315 °
